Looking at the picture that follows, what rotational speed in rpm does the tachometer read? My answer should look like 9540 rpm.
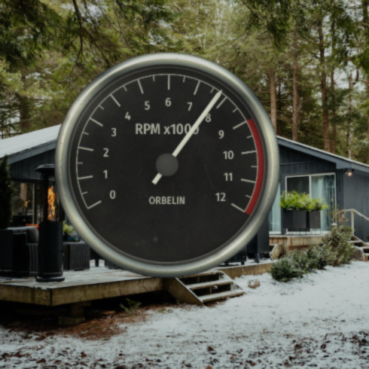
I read 7750 rpm
